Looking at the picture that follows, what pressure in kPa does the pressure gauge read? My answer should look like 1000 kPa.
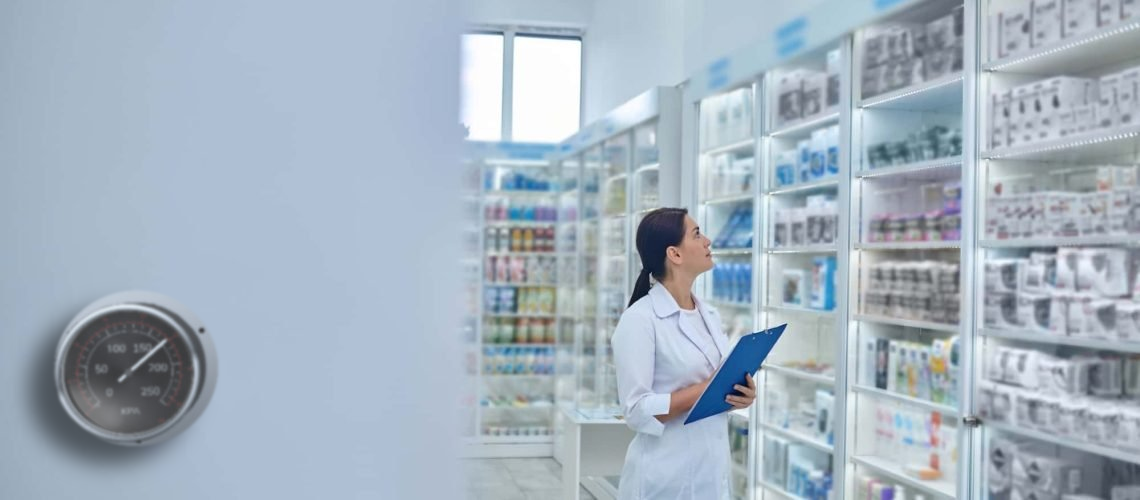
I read 170 kPa
